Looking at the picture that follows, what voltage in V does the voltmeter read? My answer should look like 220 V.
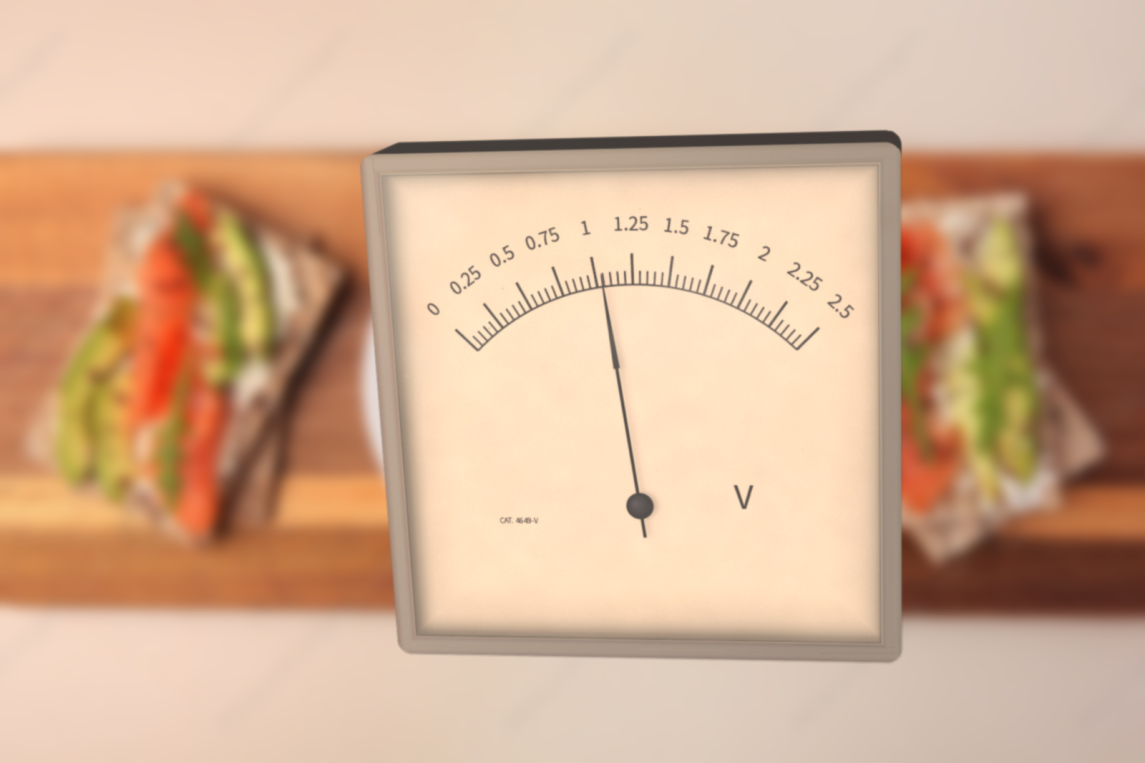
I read 1.05 V
